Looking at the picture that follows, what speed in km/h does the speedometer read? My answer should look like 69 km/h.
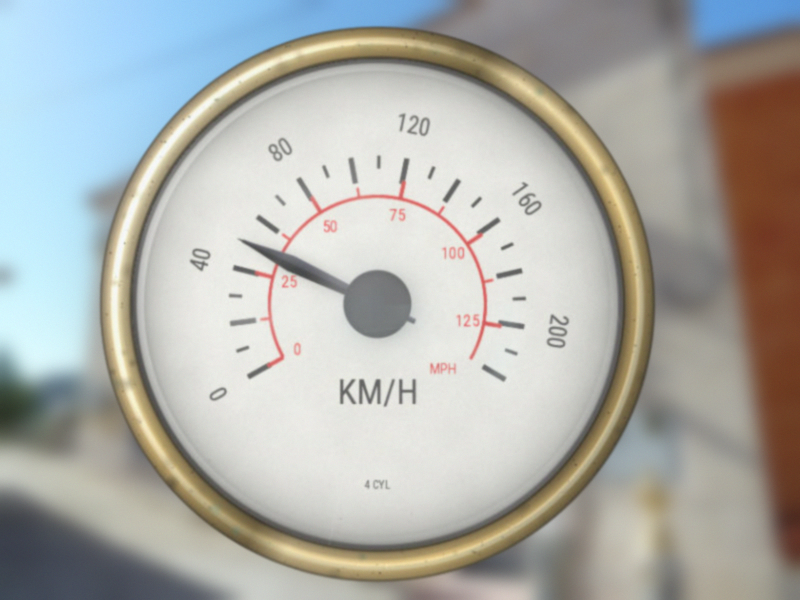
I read 50 km/h
